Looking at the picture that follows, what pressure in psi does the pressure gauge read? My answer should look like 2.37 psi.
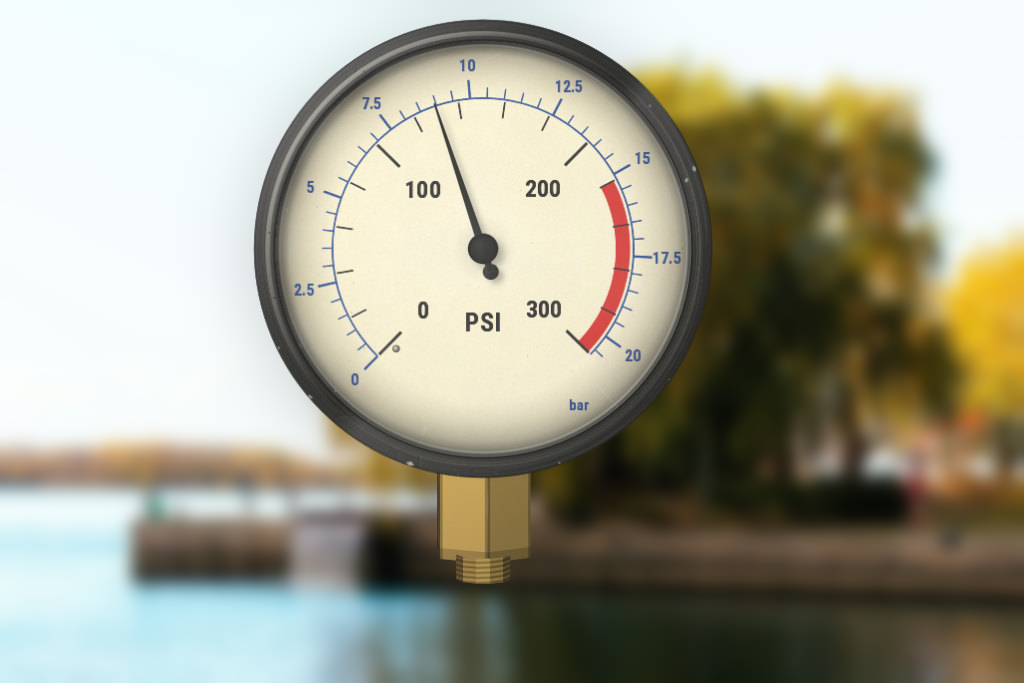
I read 130 psi
